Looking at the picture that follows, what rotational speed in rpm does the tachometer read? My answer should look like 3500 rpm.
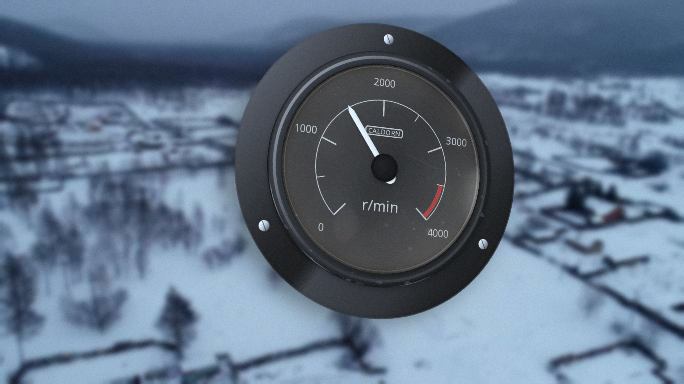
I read 1500 rpm
